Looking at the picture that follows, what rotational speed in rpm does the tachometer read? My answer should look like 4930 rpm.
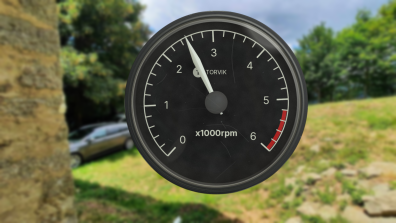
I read 2500 rpm
